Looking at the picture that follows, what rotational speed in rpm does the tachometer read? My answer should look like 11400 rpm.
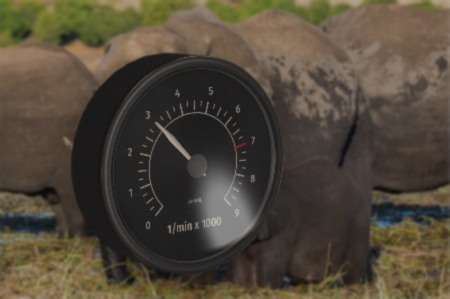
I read 3000 rpm
